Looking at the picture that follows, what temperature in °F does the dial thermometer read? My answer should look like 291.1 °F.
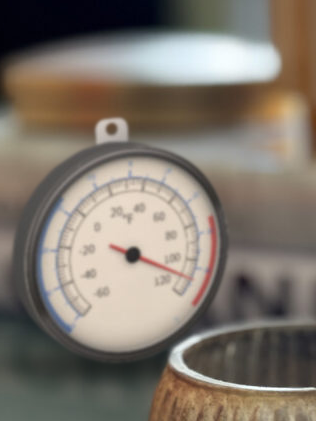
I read 110 °F
